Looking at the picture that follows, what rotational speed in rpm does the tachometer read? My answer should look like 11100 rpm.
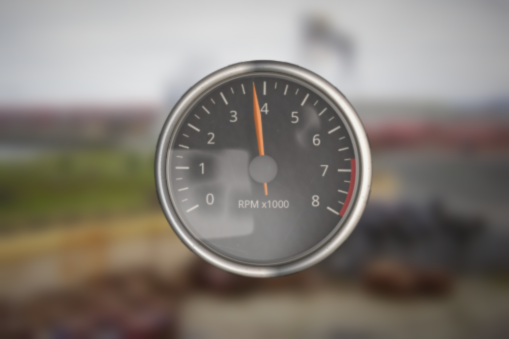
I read 3750 rpm
